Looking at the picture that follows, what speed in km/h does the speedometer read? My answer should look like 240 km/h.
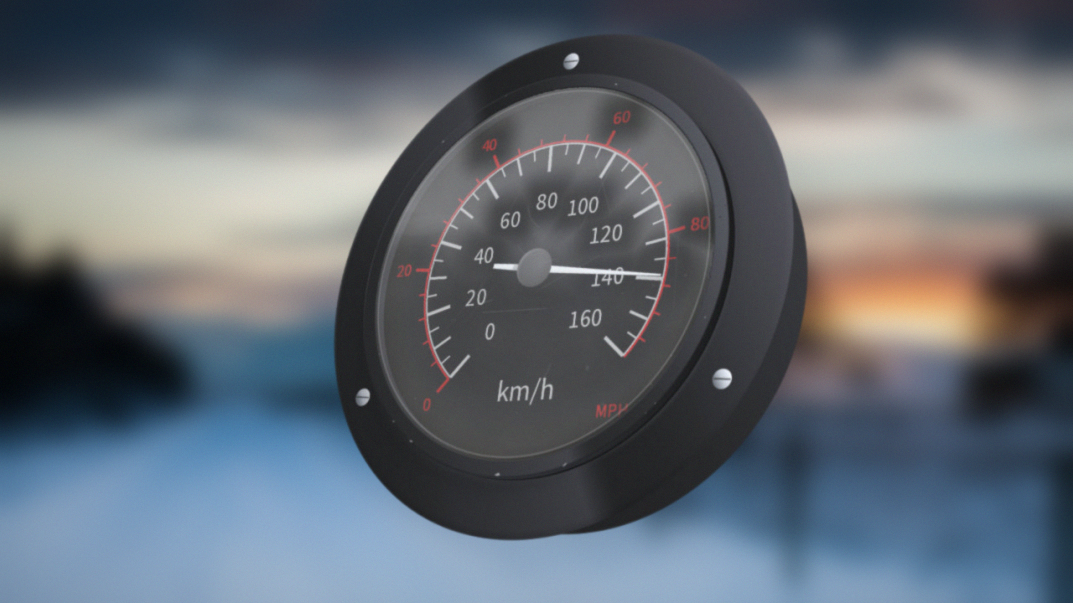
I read 140 km/h
